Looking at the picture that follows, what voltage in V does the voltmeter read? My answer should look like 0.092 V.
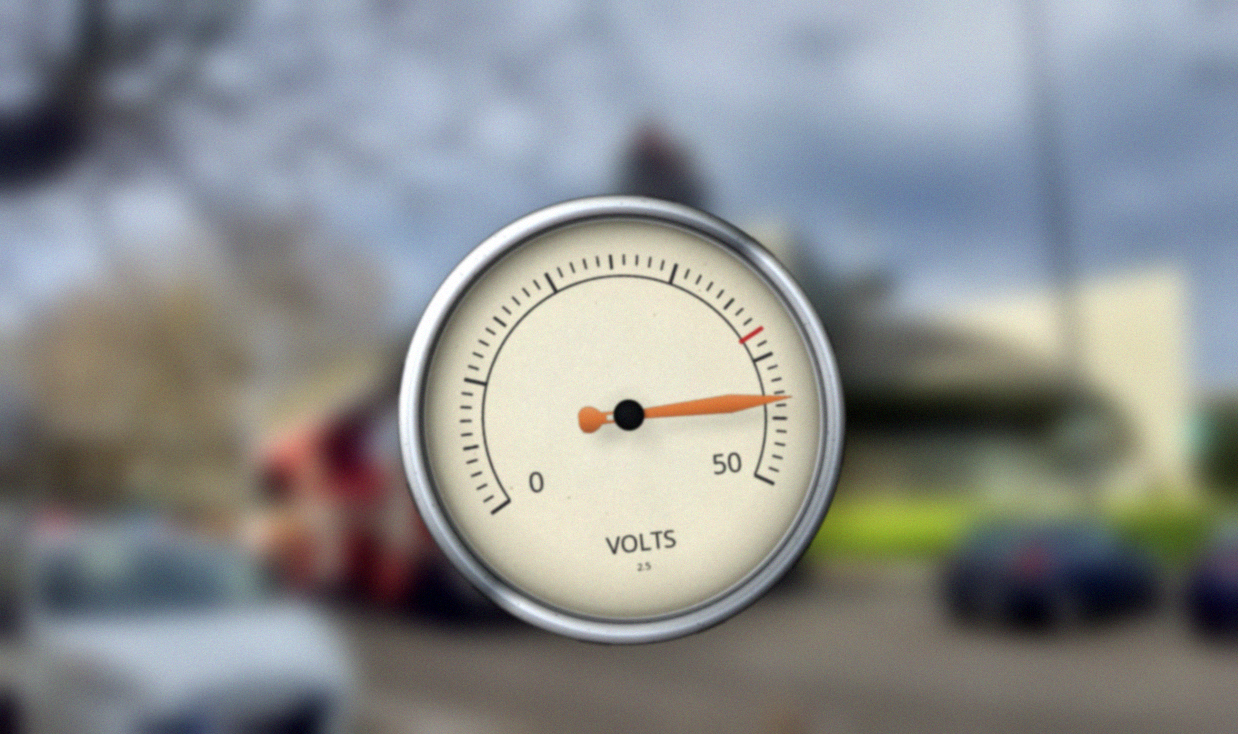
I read 43.5 V
